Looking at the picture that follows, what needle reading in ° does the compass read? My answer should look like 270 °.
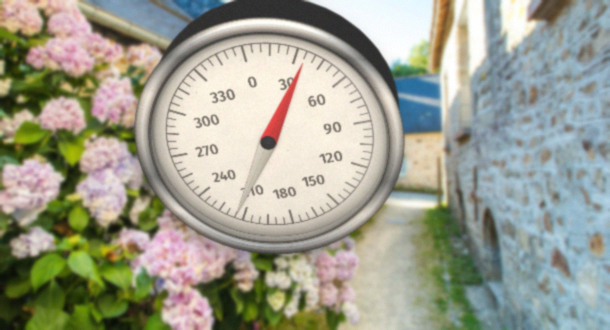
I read 35 °
